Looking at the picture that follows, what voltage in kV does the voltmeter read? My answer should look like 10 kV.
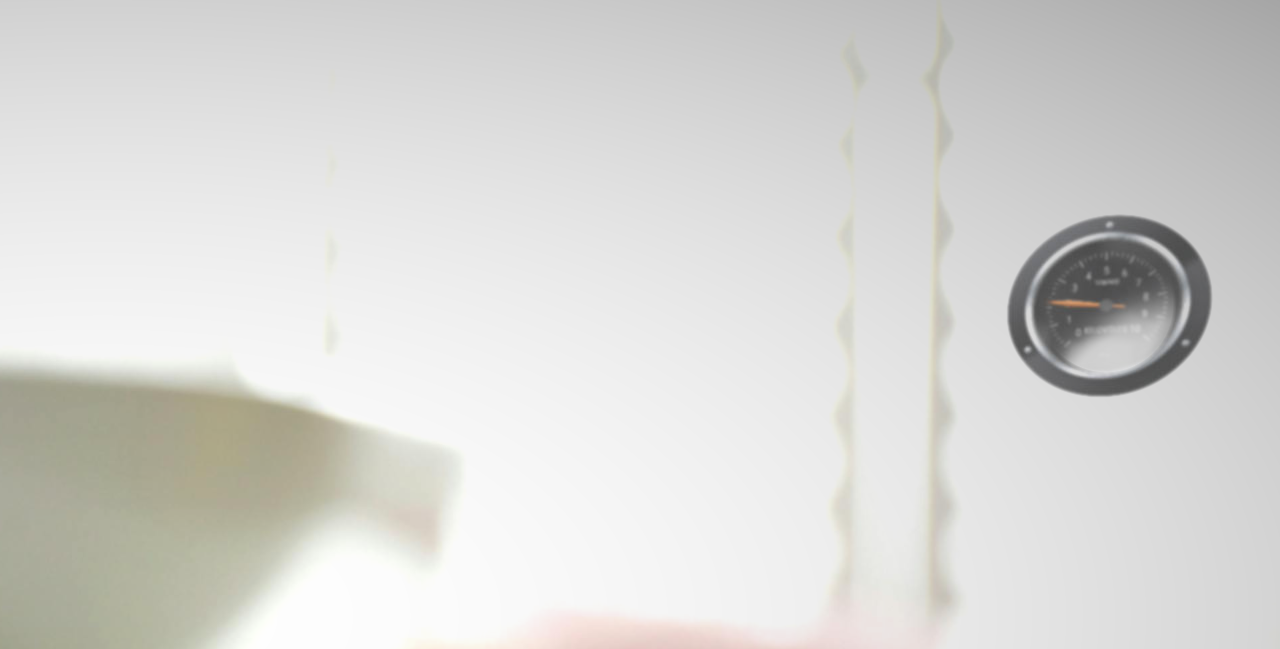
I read 2 kV
